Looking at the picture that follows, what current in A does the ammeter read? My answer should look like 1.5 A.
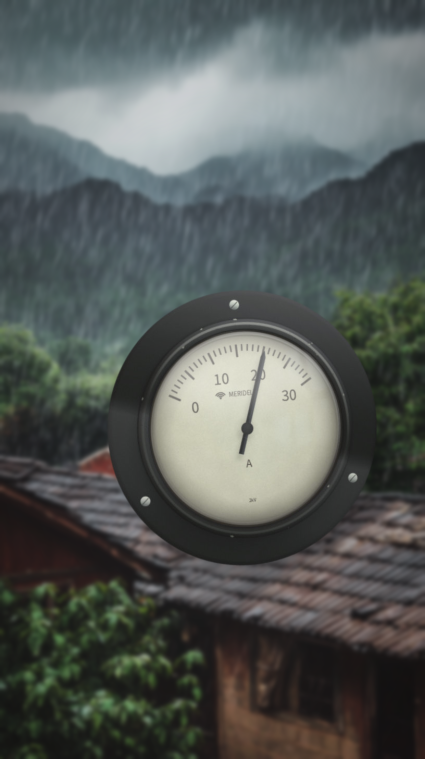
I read 20 A
